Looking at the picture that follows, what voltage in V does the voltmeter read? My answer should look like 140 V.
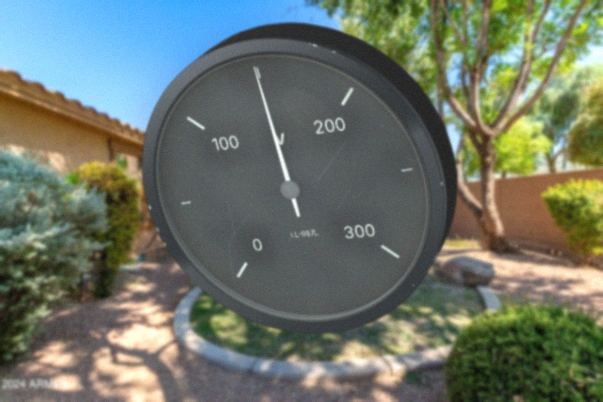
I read 150 V
